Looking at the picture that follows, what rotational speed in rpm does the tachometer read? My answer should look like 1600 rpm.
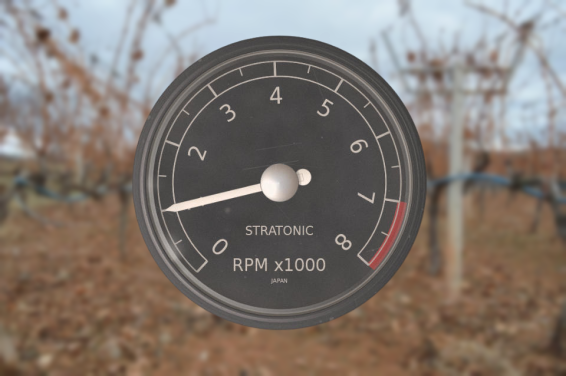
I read 1000 rpm
